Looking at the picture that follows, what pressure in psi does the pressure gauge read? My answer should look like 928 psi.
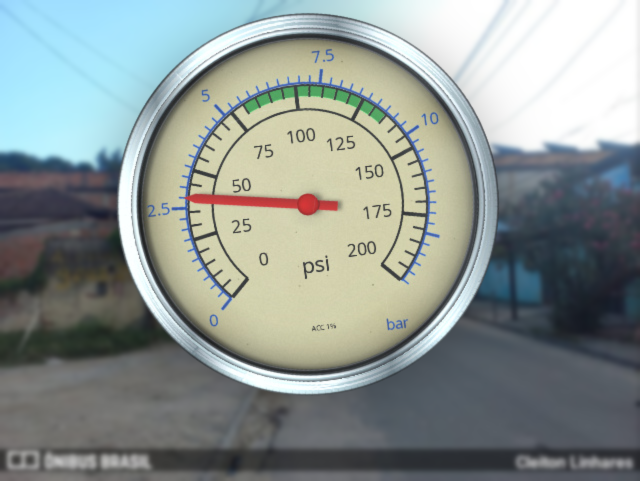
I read 40 psi
